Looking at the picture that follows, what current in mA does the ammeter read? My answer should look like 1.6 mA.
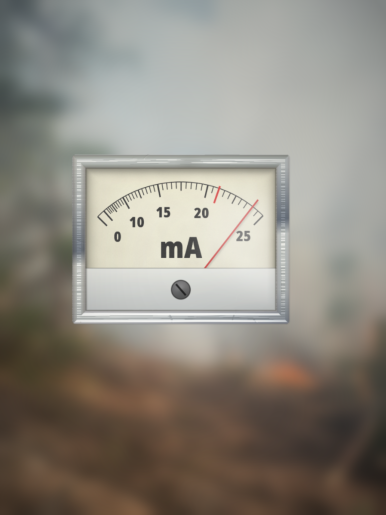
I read 24 mA
